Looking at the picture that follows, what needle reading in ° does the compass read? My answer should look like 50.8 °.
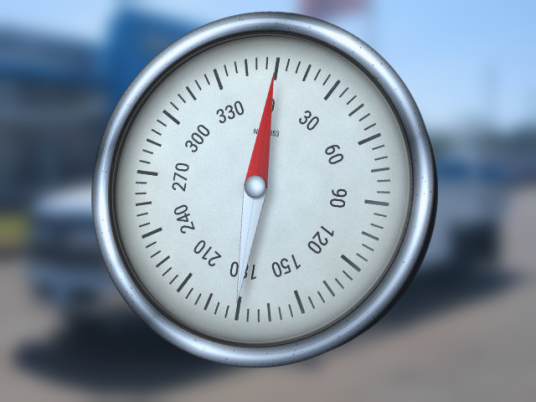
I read 0 °
